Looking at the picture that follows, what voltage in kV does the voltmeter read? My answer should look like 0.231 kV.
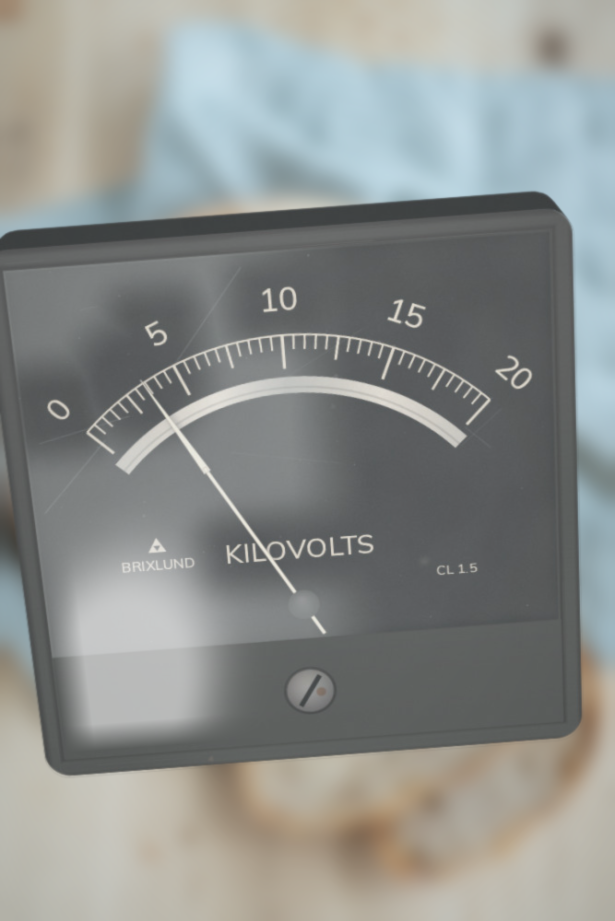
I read 3.5 kV
